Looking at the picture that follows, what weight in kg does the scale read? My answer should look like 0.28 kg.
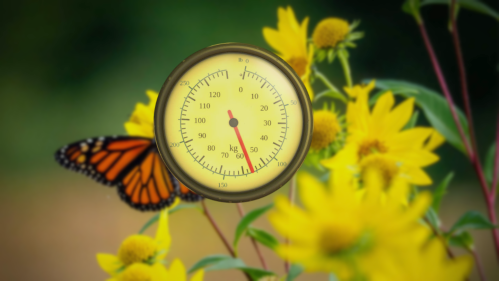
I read 56 kg
